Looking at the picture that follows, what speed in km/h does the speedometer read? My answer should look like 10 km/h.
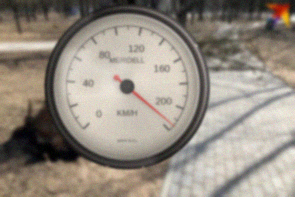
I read 215 km/h
